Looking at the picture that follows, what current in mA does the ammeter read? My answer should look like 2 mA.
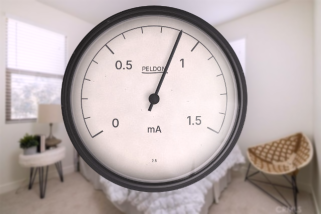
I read 0.9 mA
